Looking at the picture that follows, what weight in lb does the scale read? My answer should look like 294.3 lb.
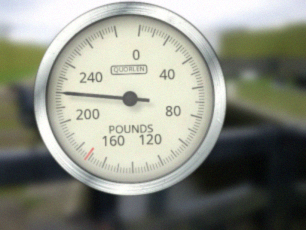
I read 220 lb
